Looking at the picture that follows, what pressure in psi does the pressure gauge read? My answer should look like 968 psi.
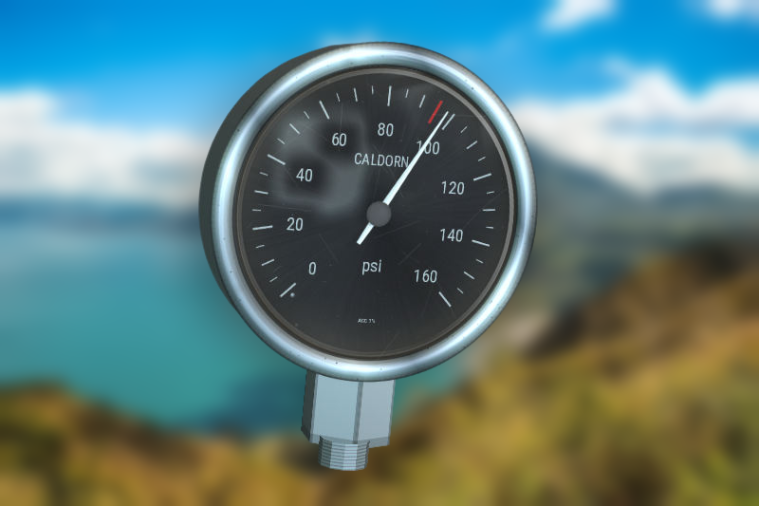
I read 97.5 psi
